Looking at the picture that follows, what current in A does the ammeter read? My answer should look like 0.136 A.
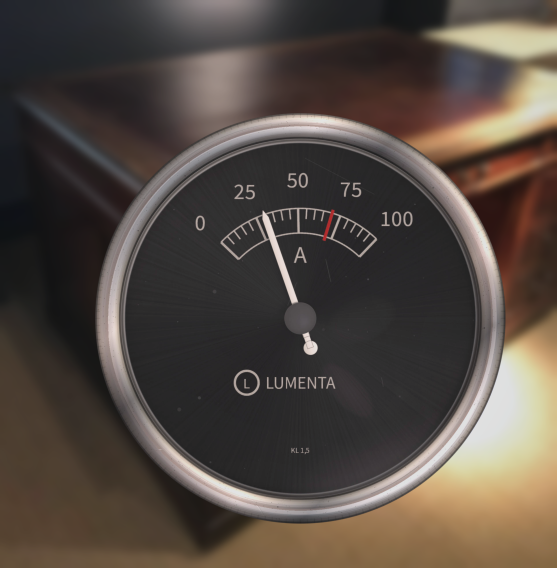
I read 30 A
